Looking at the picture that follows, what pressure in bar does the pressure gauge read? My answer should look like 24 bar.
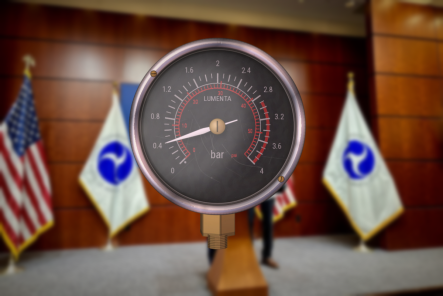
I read 0.4 bar
